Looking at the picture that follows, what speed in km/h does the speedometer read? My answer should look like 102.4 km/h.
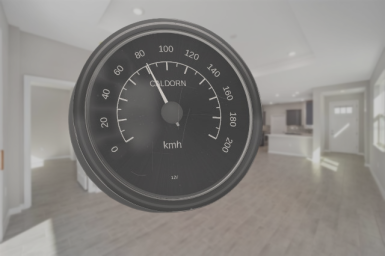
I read 80 km/h
